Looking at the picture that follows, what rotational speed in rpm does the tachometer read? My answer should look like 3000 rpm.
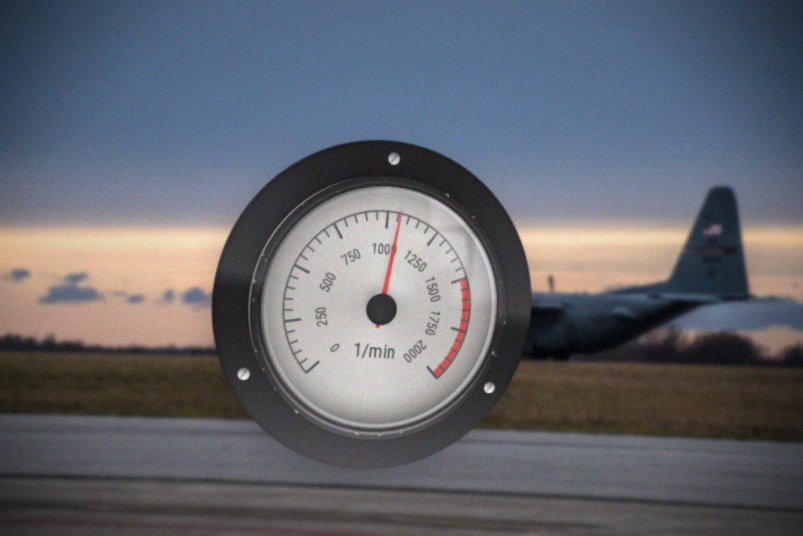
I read 1050 rpm
